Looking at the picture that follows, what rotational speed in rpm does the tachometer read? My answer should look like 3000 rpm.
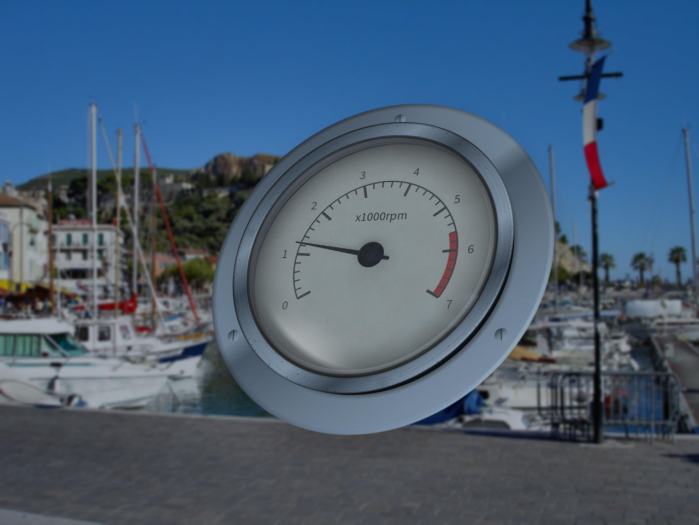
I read 1200 rpm
